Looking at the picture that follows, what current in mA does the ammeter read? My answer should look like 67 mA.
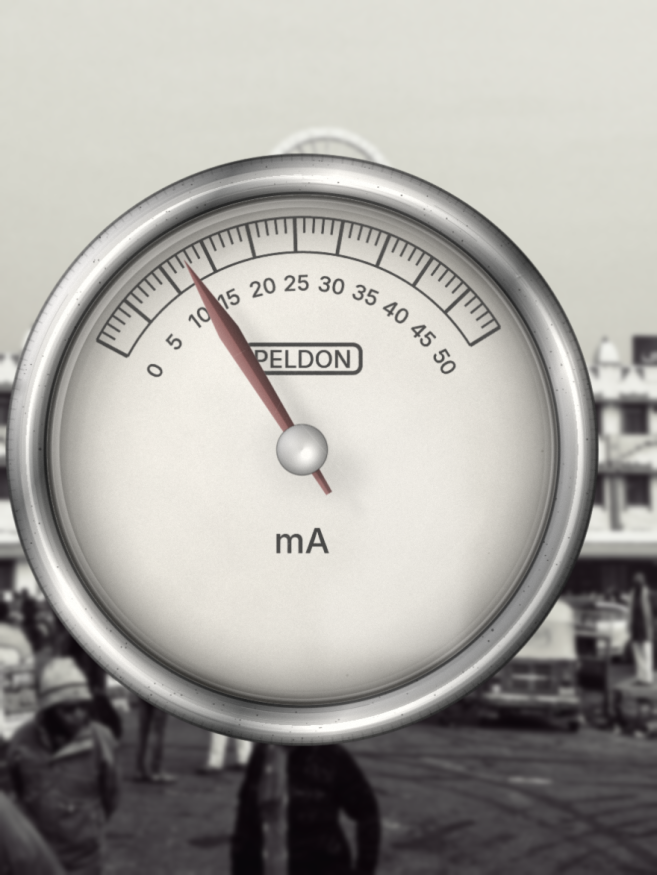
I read 12.5 mA
